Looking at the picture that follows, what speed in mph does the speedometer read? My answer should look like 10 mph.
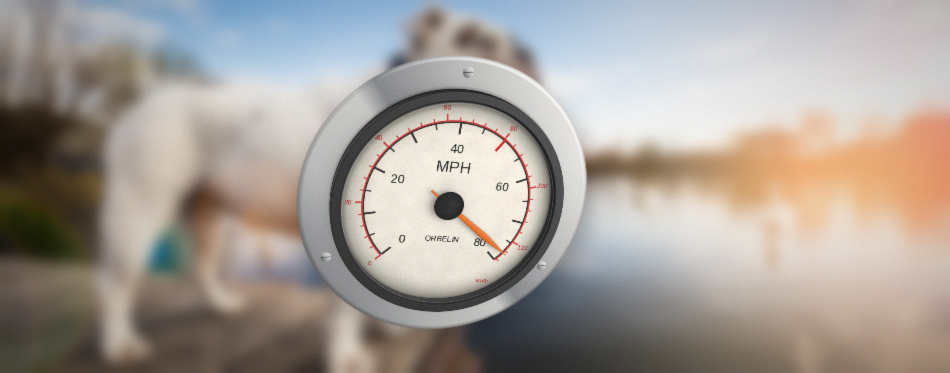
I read 77.5 mph
